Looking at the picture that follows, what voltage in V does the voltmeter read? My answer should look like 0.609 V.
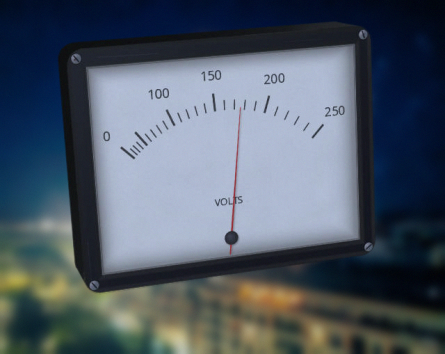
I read 175 V
